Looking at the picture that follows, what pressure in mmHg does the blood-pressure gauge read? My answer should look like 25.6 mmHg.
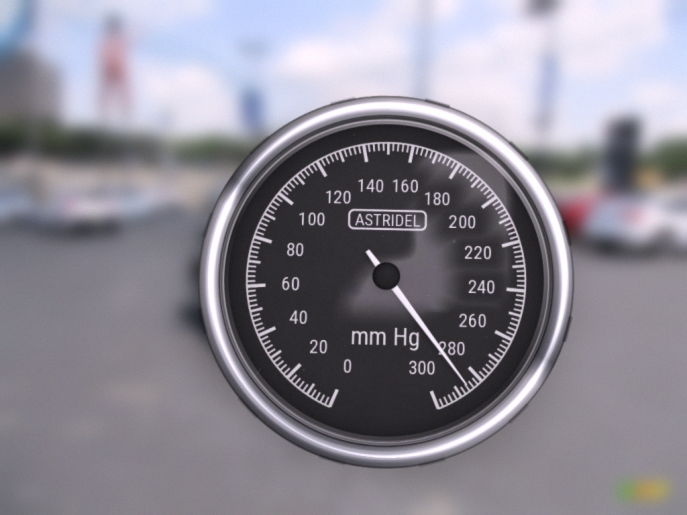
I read 286 mmHg
